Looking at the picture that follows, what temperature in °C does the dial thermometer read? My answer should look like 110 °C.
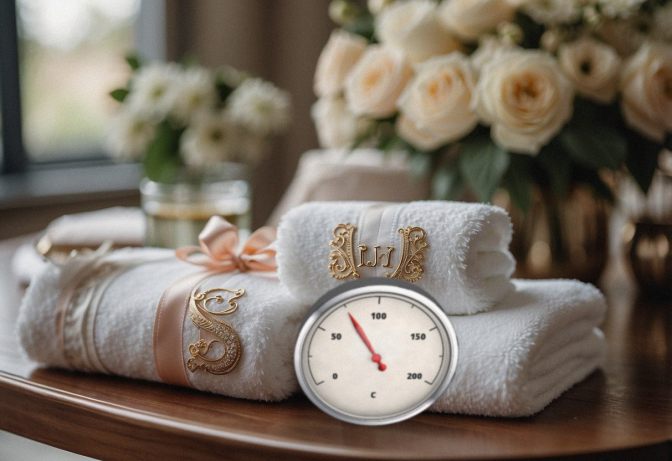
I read 75 °C
